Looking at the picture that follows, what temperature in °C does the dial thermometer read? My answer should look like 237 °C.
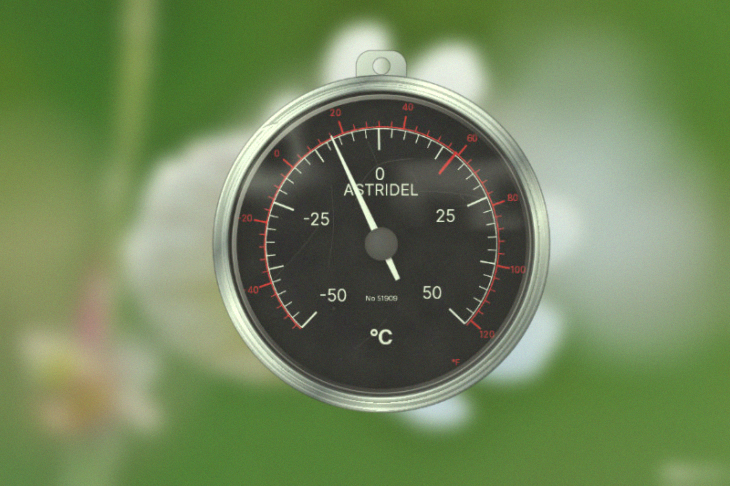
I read -8.75 °C
